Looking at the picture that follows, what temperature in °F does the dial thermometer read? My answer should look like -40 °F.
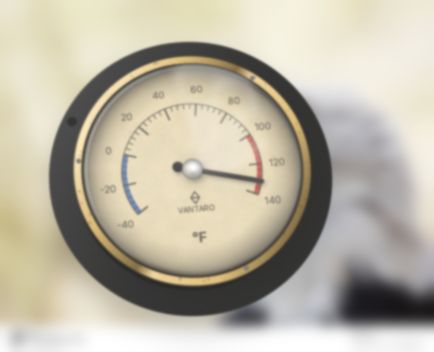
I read 132 °F
